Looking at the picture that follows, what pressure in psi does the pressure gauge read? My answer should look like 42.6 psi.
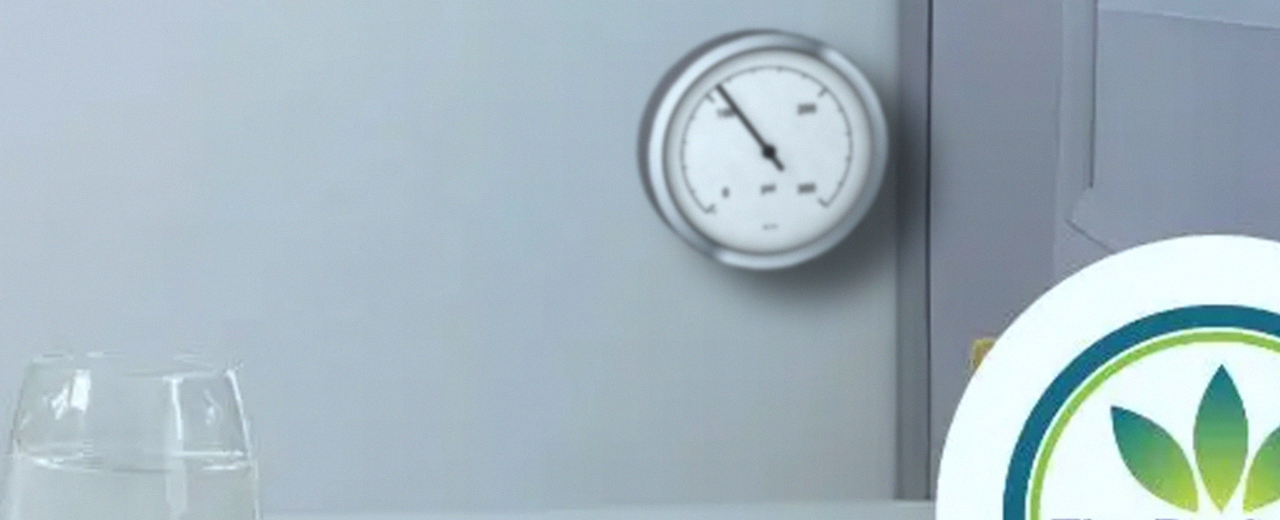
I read 110 psi
